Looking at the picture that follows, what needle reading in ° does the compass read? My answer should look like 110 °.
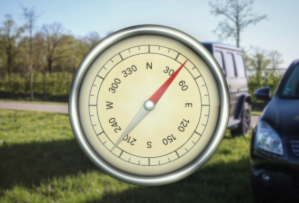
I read 40 °
